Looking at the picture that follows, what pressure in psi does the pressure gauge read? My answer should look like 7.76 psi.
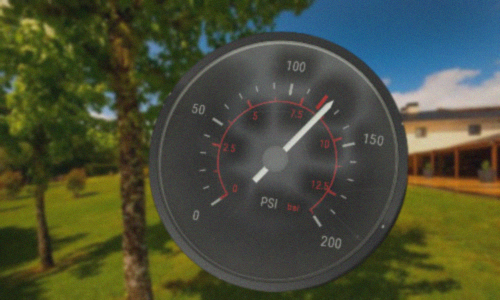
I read 125 psi
